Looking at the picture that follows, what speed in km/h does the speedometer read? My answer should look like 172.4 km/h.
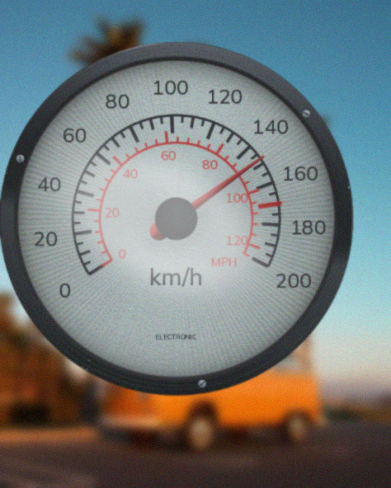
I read 147.5 km/h
